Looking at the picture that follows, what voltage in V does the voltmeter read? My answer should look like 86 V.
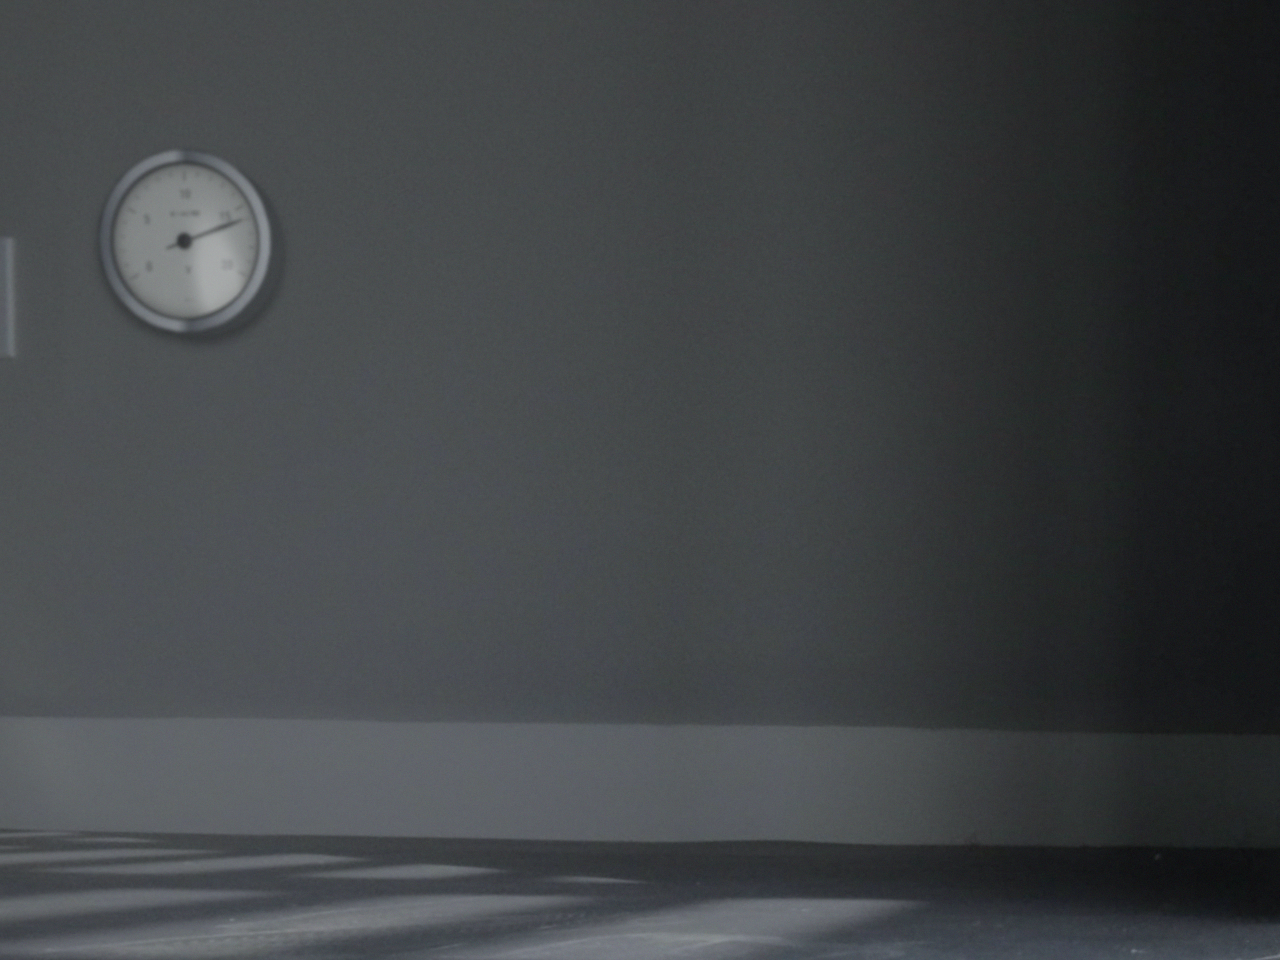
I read 16 V
